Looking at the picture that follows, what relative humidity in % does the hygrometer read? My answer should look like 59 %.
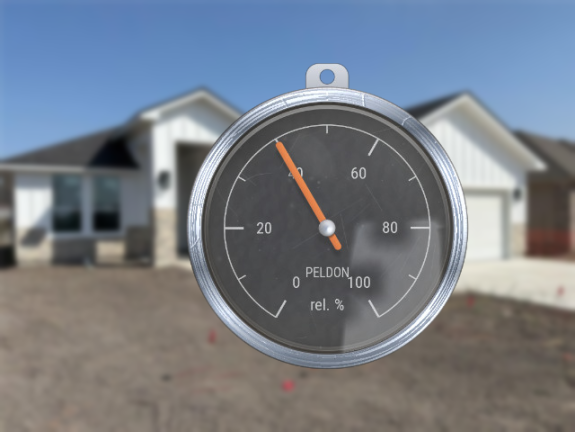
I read 40 %
